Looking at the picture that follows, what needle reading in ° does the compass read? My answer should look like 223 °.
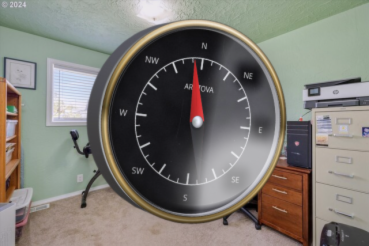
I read 350 °
